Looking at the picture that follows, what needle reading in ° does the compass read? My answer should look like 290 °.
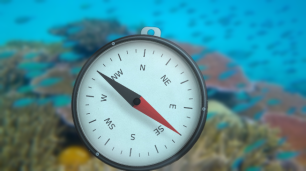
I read 120 °
